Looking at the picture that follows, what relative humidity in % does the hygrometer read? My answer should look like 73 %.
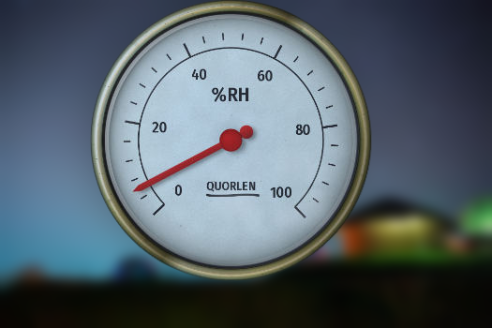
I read 6 %
